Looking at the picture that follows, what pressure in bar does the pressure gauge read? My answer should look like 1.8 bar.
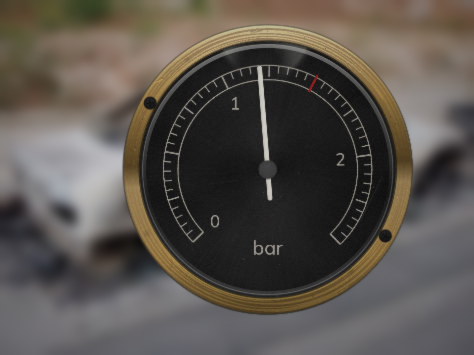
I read 1.2 bar
